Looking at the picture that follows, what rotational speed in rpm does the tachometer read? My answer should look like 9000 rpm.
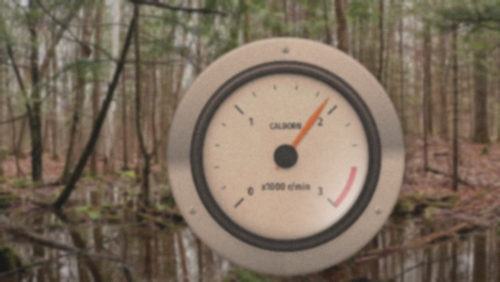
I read 1900 rpm
